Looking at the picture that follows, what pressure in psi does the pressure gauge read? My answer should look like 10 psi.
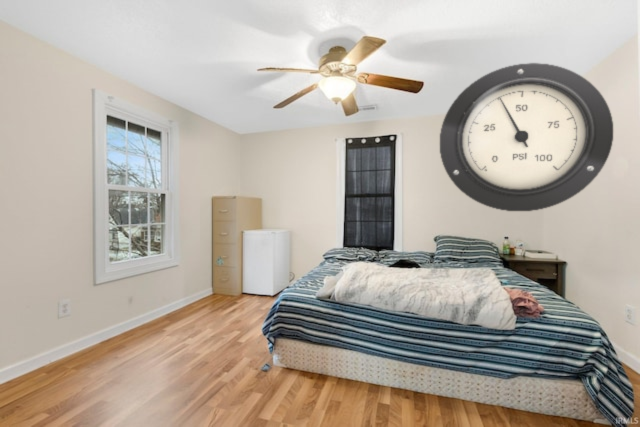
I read 40 psi
